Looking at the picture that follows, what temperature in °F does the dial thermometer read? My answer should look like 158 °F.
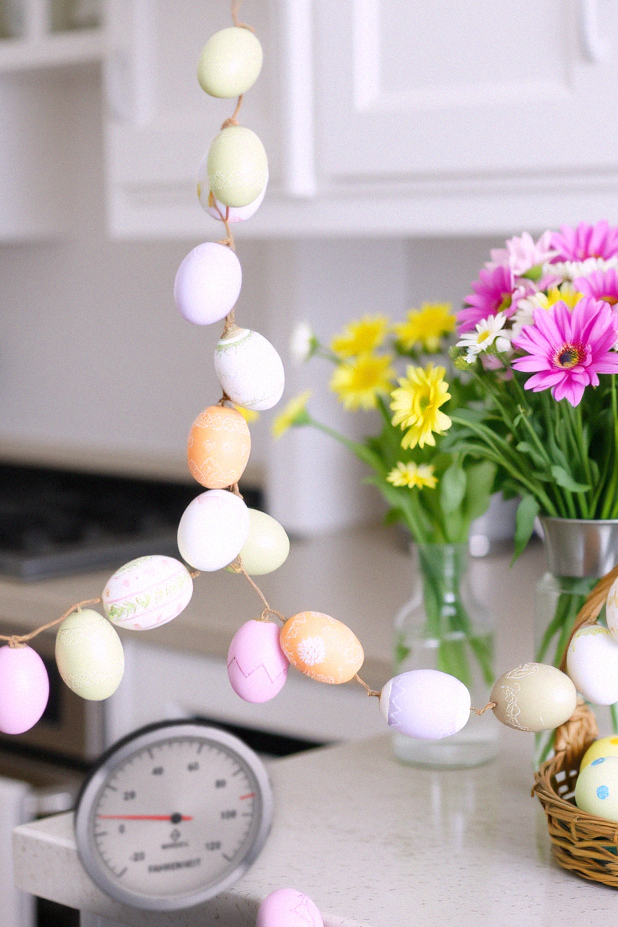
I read 8 °F
